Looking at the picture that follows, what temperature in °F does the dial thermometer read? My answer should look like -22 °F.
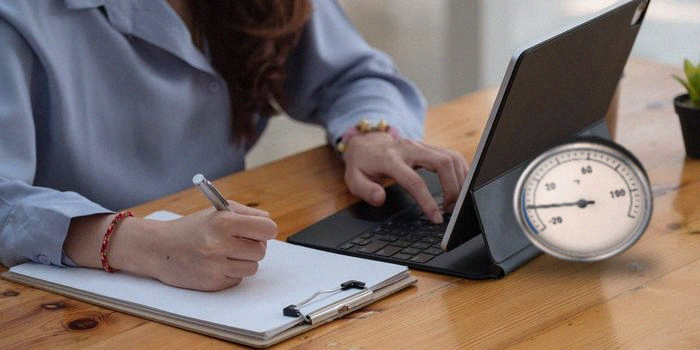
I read 0 °F
